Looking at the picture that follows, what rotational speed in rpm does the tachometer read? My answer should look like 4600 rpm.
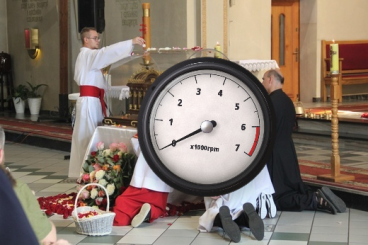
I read 0 rpm
